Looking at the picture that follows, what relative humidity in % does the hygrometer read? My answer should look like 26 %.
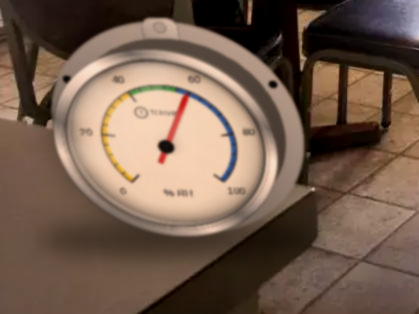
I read 60 %
